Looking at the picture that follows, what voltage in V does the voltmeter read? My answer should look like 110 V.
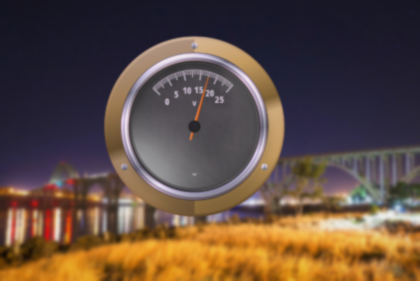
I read 17.5 V
